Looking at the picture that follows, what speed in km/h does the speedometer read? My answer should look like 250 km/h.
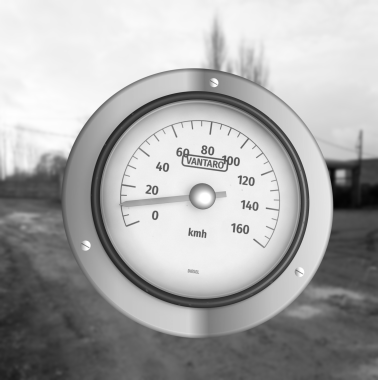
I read 10 km/h
